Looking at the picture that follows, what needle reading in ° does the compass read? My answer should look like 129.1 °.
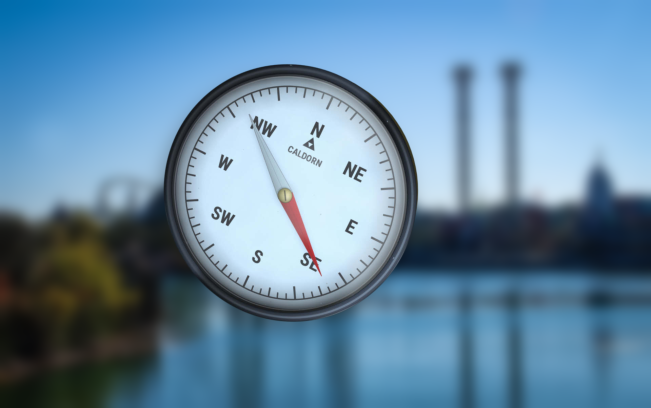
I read 130 °
